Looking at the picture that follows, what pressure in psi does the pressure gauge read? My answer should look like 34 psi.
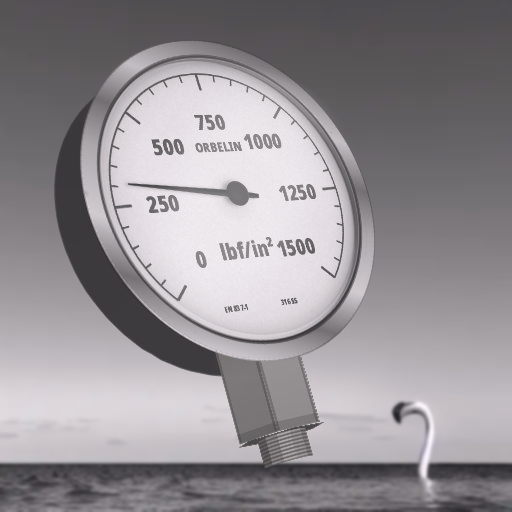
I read 300 psi
